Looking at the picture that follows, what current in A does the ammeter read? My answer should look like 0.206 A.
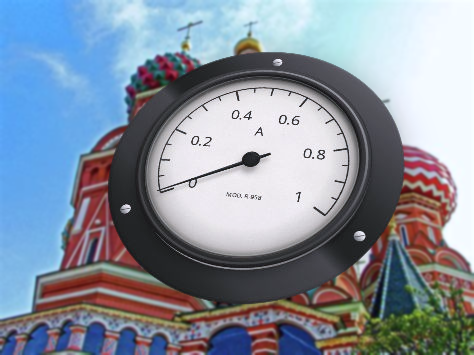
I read 0 A
